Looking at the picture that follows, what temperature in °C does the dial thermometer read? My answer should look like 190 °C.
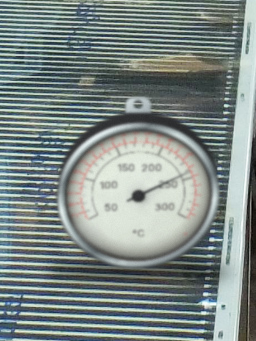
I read 240 °C
